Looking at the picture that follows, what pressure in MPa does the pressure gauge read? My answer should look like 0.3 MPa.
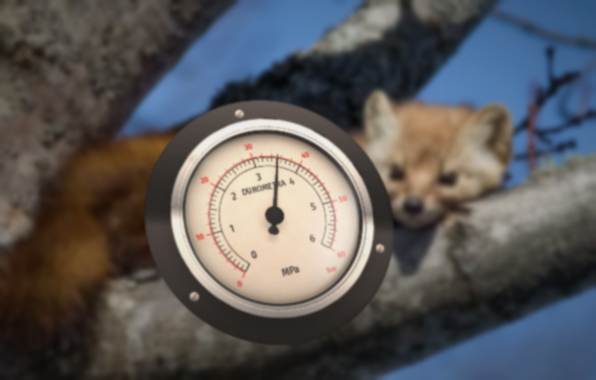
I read 3.5 MPa
